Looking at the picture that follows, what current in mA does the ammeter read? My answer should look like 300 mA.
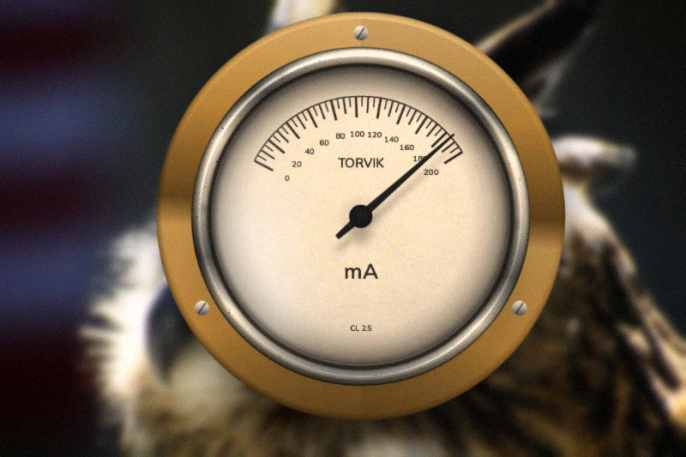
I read 185 mA
